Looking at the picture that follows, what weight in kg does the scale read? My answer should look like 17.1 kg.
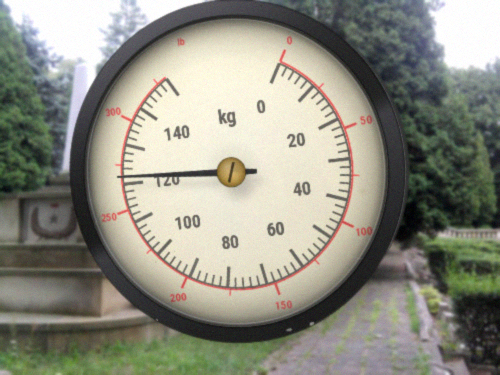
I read 122 kg
